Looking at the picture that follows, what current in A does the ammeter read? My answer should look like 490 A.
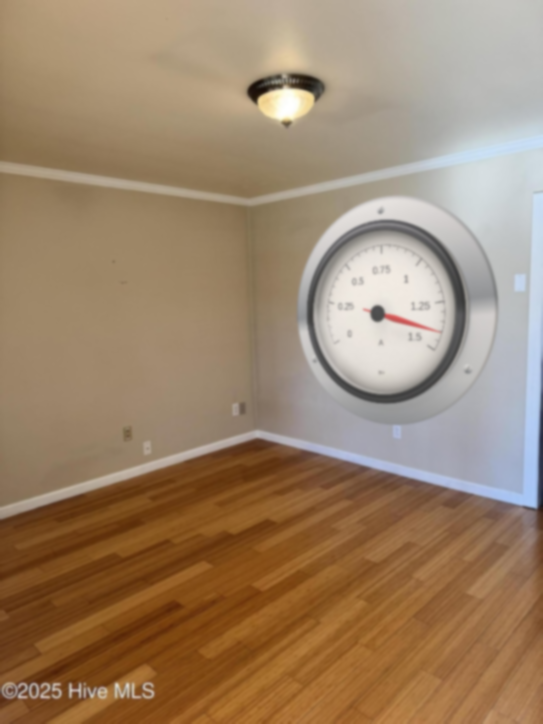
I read 1.4 A
